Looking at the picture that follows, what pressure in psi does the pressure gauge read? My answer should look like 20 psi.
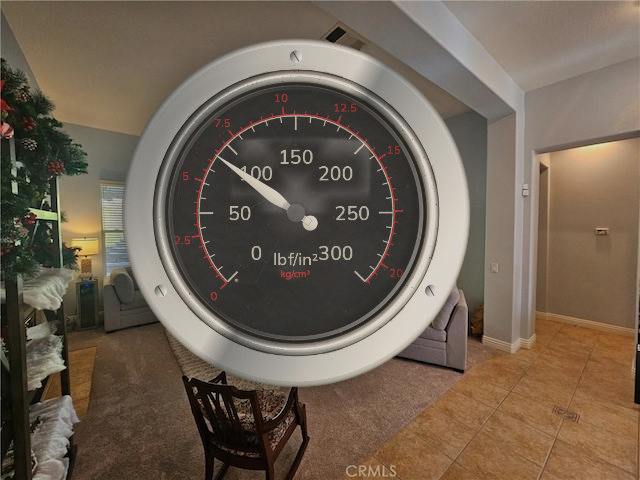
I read 90 psi
